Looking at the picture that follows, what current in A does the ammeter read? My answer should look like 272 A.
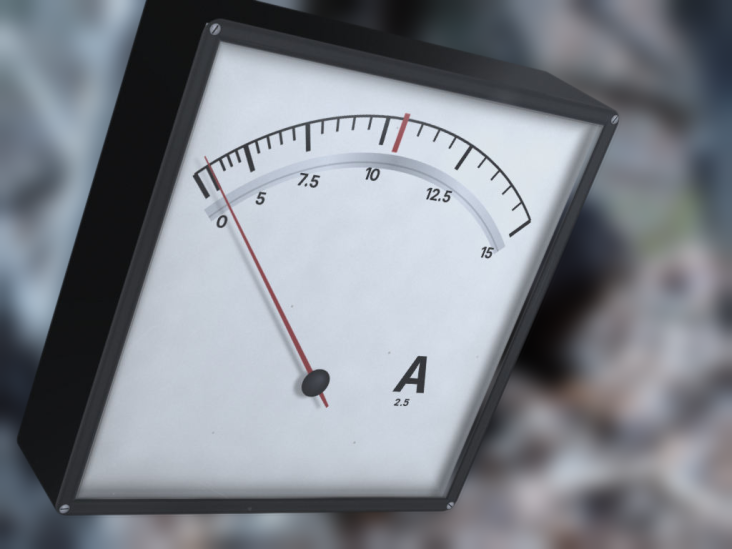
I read 2.5 A
